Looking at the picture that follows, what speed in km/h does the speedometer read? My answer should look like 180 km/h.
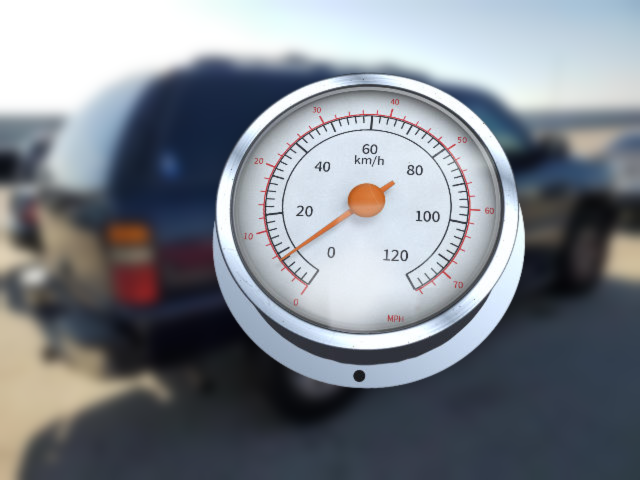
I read 8 km/h
